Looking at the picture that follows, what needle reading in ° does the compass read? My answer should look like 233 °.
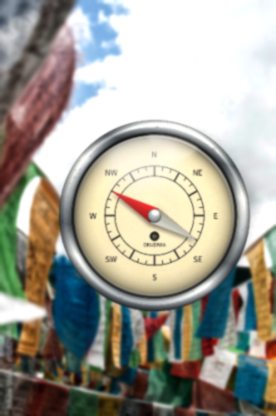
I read 300 °
